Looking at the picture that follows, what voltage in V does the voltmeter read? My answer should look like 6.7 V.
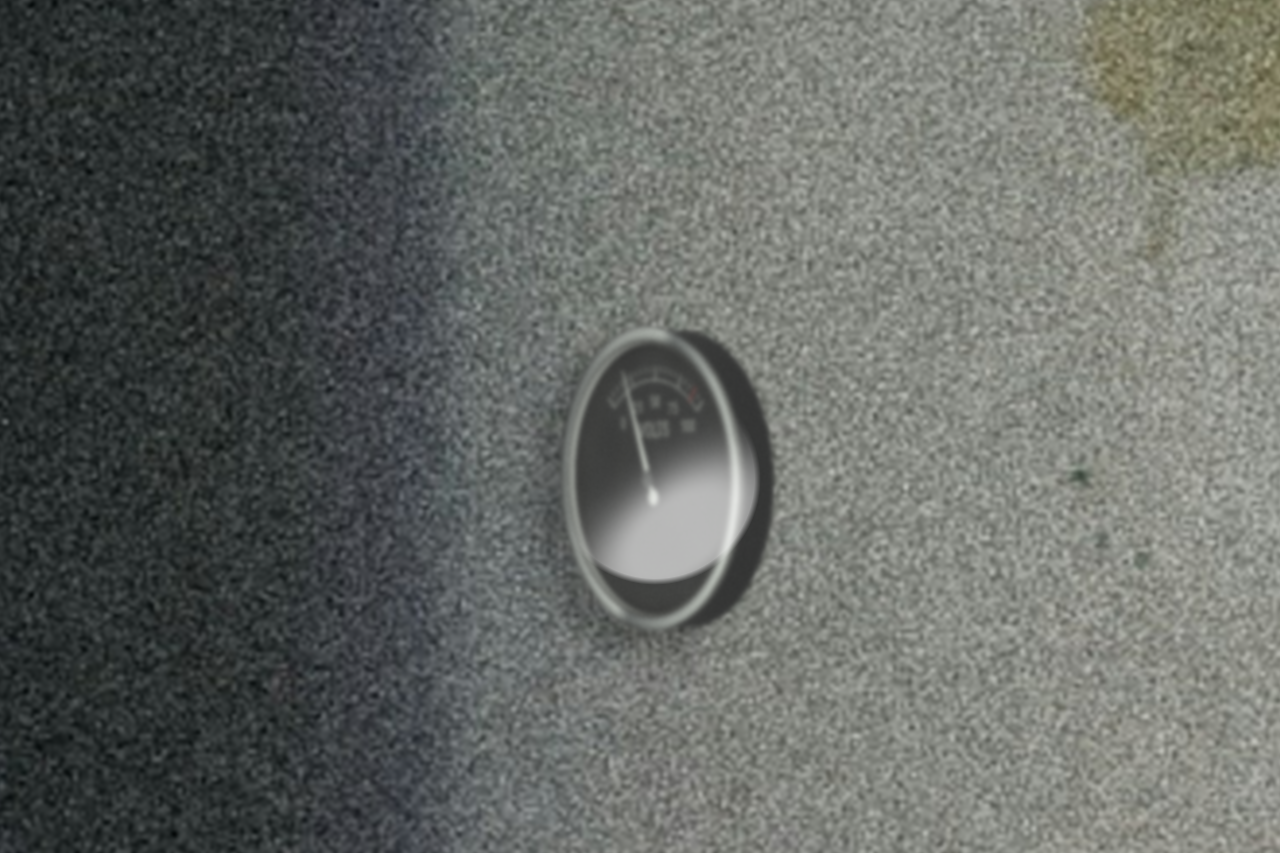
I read 25 V
